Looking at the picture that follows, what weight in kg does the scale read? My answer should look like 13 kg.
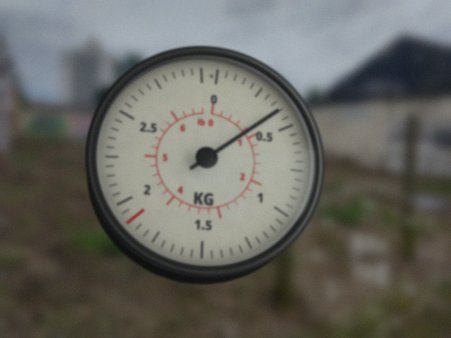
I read 0.4 kg
